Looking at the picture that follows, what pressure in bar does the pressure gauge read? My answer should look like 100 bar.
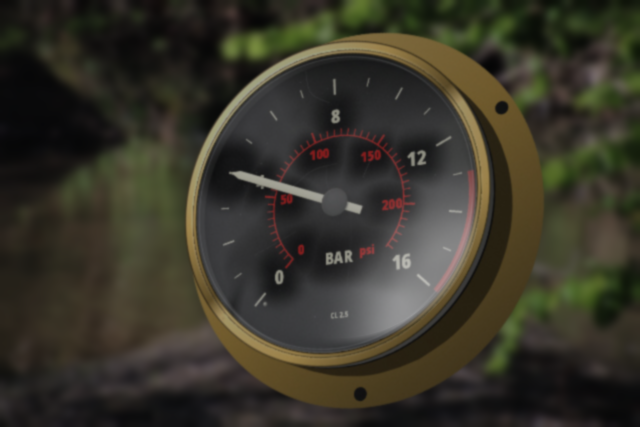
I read 4 bar
